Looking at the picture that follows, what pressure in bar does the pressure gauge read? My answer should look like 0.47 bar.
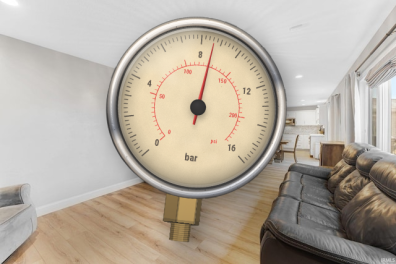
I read 8.6 bar
